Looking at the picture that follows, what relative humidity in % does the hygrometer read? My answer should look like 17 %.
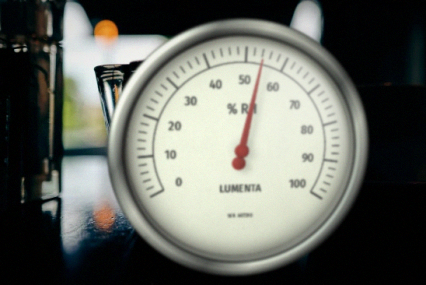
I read 54 %
